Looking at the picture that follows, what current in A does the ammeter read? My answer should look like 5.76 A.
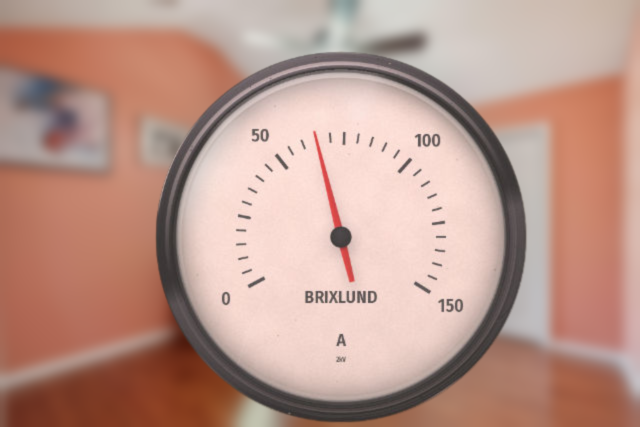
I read 65 A
